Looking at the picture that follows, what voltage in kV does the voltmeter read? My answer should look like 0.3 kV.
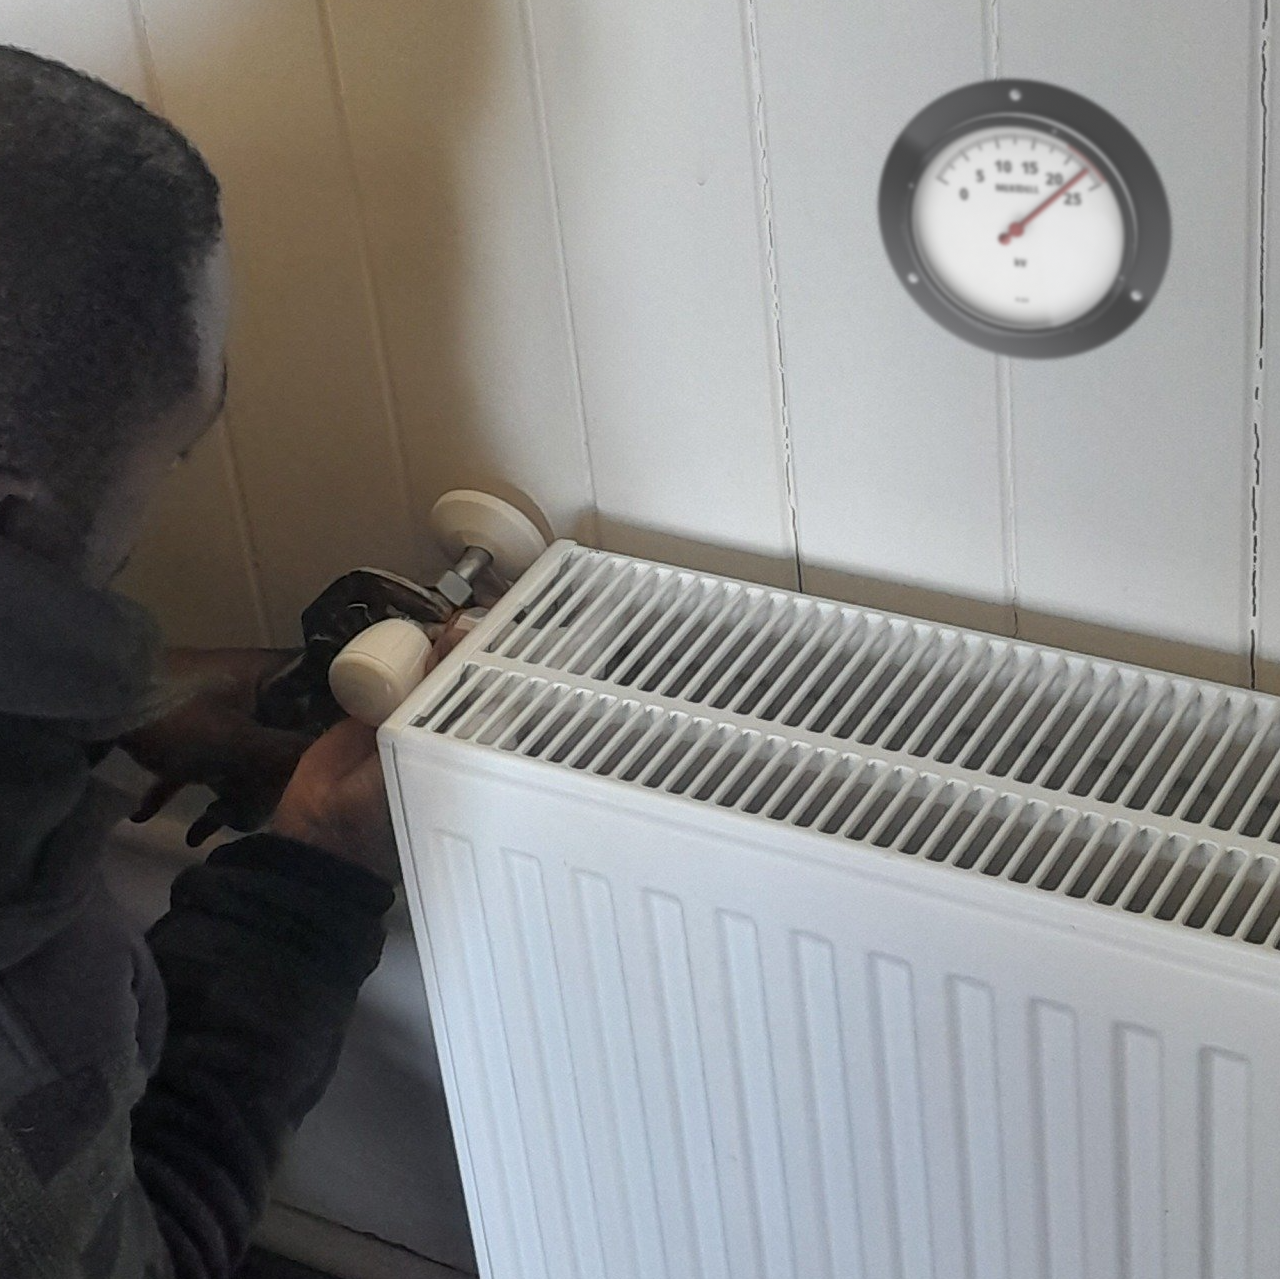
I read 22.5 kV
